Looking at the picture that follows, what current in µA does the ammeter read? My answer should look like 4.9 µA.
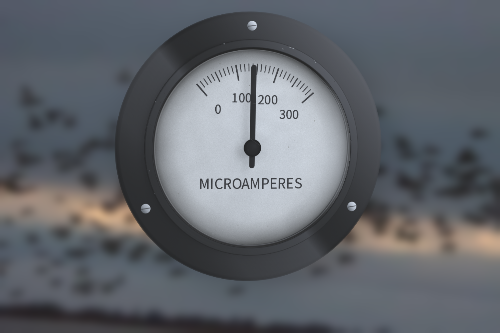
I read 140 µA
